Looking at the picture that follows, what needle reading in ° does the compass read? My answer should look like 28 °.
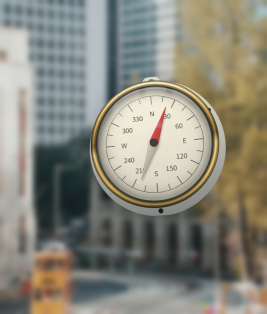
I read 22.5 °
